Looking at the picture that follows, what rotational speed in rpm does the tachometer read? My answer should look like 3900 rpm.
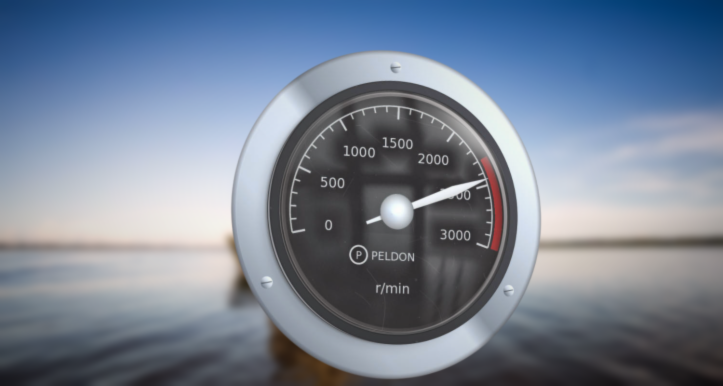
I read 2450 rpm
